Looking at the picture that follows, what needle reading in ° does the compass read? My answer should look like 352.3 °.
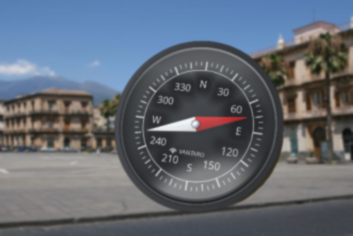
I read 75 °
